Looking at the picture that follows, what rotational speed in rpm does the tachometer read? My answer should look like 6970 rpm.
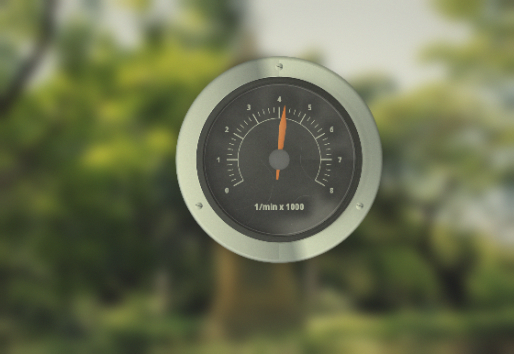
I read 4200 rpm
